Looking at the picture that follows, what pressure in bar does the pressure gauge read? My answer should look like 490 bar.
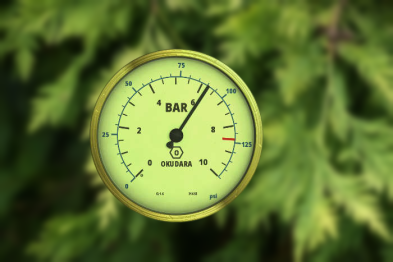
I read 6.25 bar
